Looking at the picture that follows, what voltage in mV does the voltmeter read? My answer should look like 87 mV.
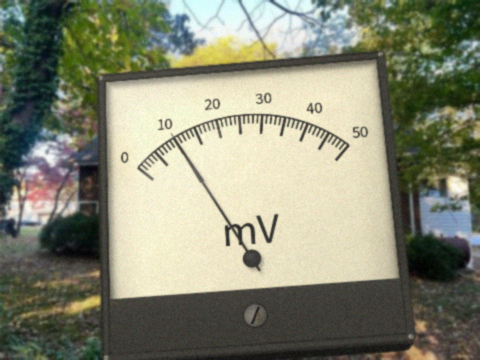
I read 10 mV
